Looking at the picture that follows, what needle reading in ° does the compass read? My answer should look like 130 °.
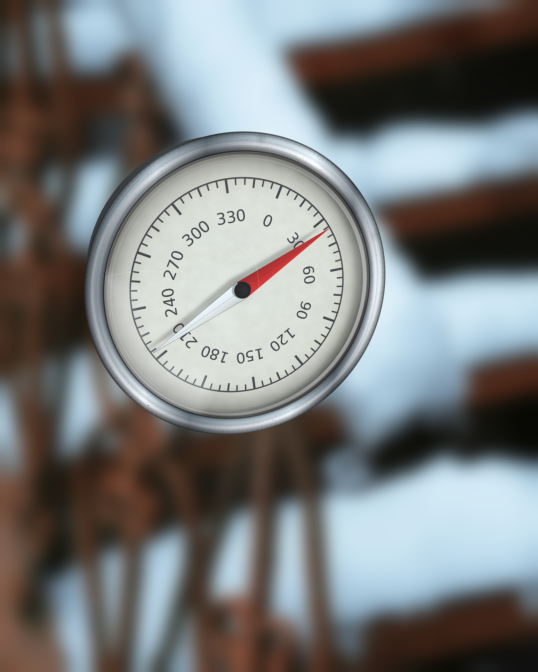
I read 35 °
